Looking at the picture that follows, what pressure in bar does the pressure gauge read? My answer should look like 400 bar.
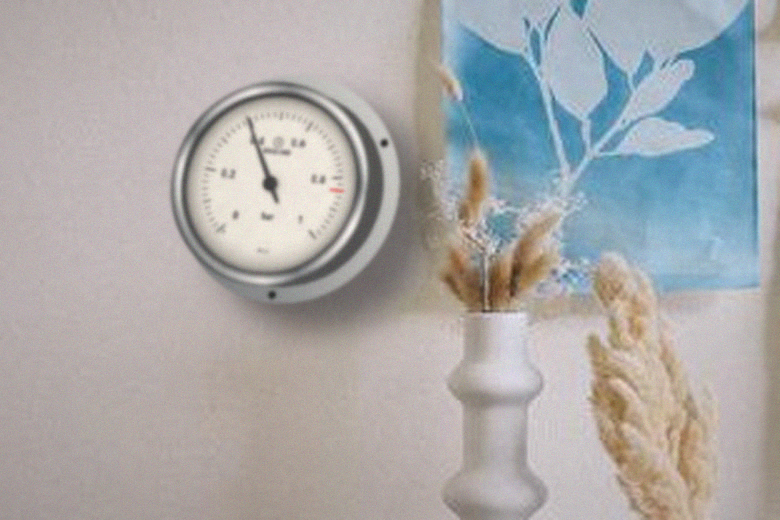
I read 0.4 bar
